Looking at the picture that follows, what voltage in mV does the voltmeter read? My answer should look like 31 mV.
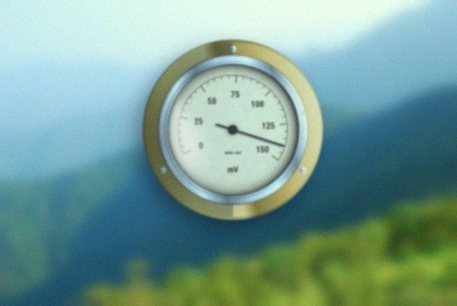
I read 140 mV
